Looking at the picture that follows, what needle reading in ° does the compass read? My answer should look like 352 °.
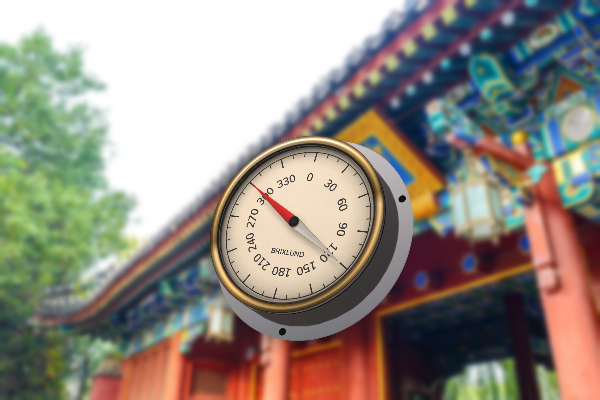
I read 300 °
